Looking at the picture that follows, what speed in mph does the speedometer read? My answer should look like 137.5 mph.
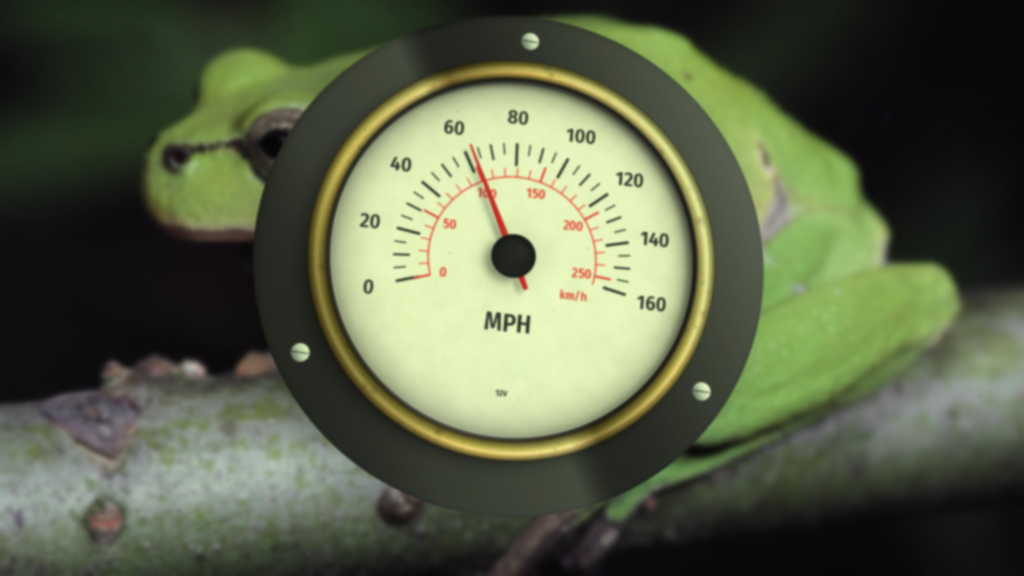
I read 62.5 mph
